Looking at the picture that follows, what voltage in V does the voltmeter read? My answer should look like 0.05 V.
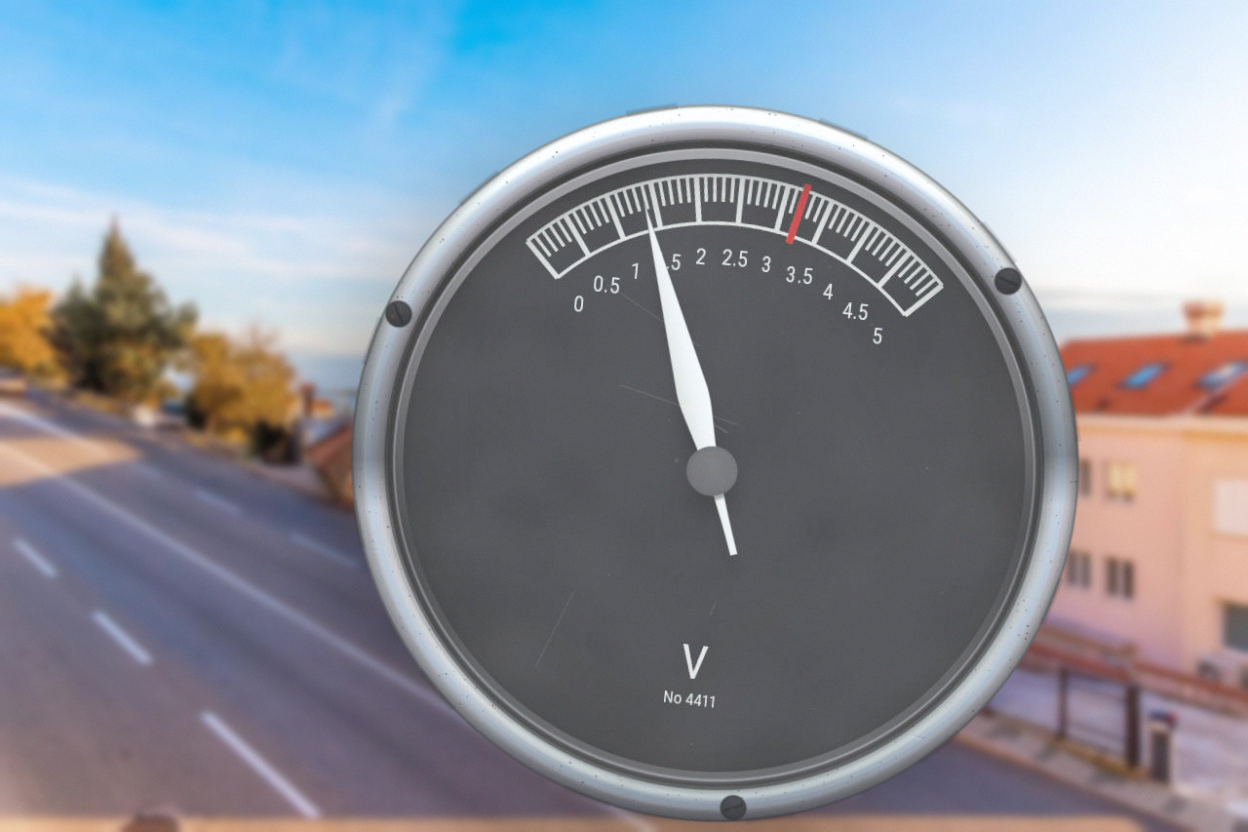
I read 1.4 V
